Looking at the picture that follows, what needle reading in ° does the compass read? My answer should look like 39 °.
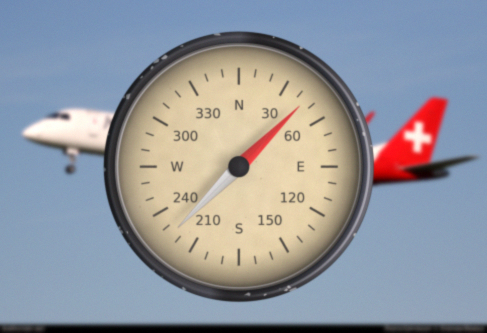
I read 45 °
